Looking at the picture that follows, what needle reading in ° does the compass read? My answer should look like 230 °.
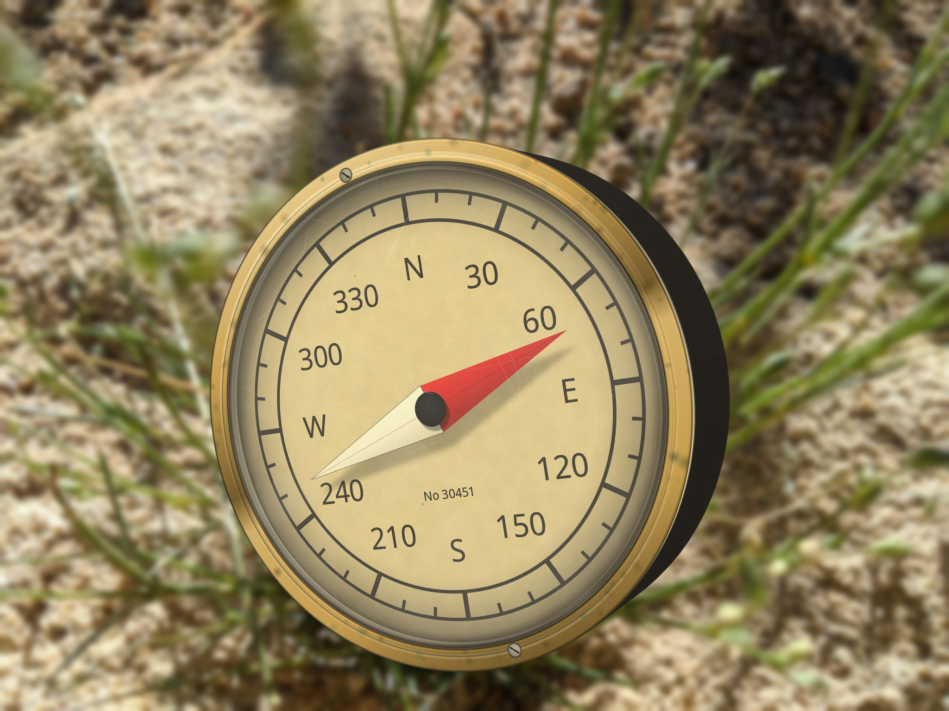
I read 70 °
